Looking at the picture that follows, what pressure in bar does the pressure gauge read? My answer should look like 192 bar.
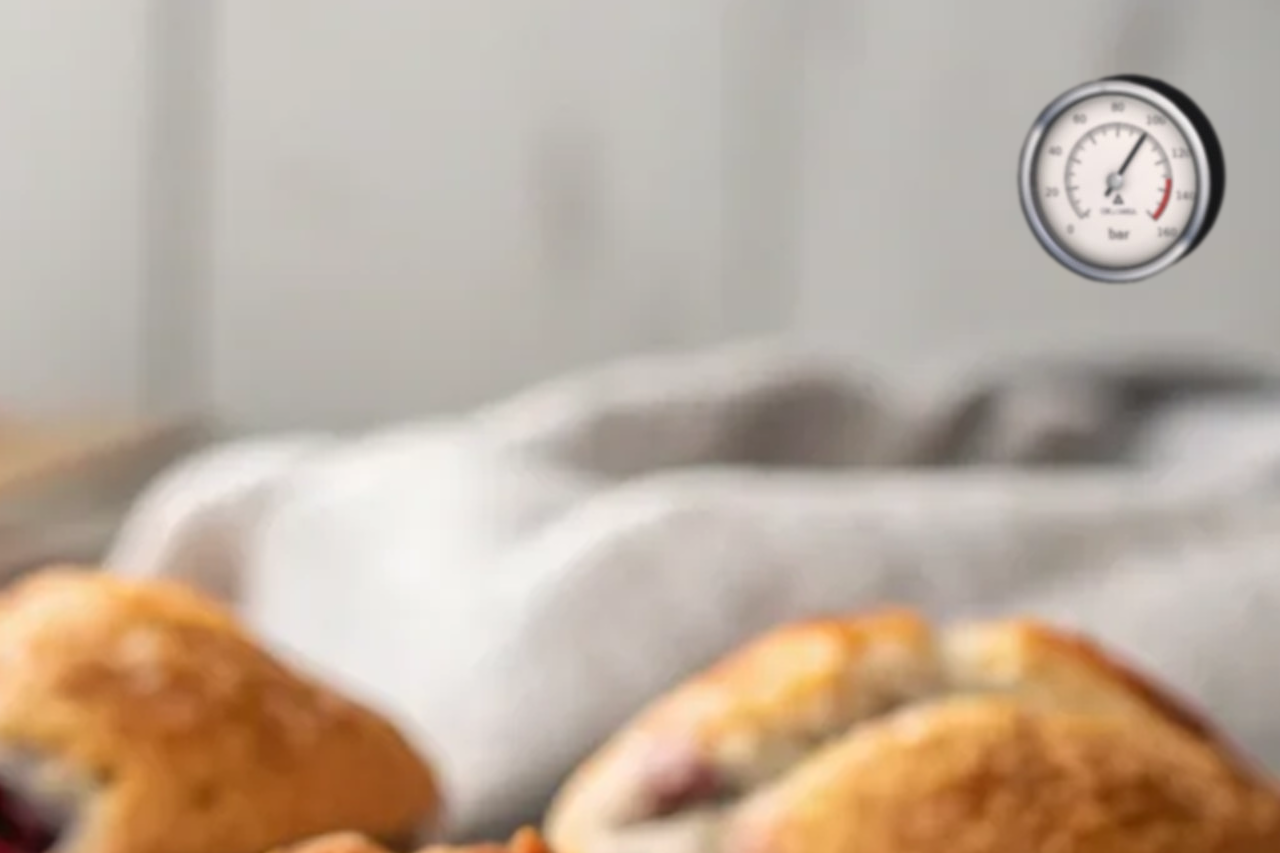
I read 100 bar
